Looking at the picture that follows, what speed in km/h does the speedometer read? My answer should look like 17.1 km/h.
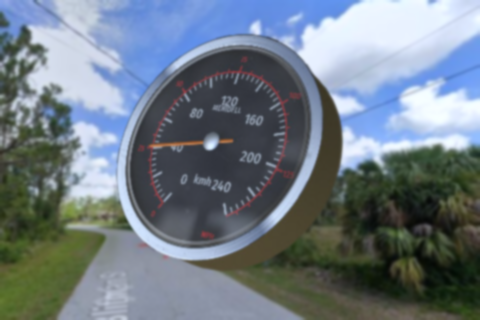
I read 40 km/h
